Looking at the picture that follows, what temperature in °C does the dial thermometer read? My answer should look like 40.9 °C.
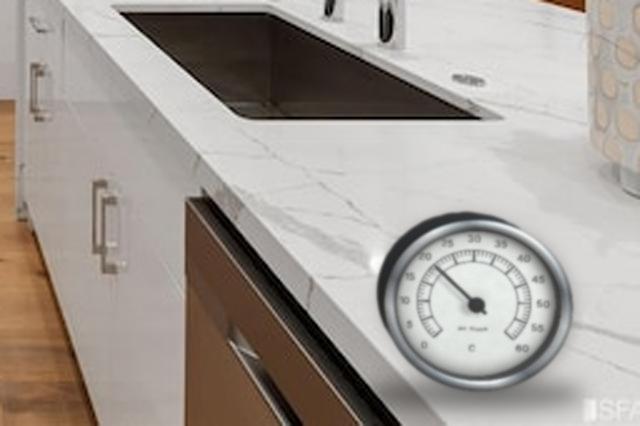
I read 20 °C
